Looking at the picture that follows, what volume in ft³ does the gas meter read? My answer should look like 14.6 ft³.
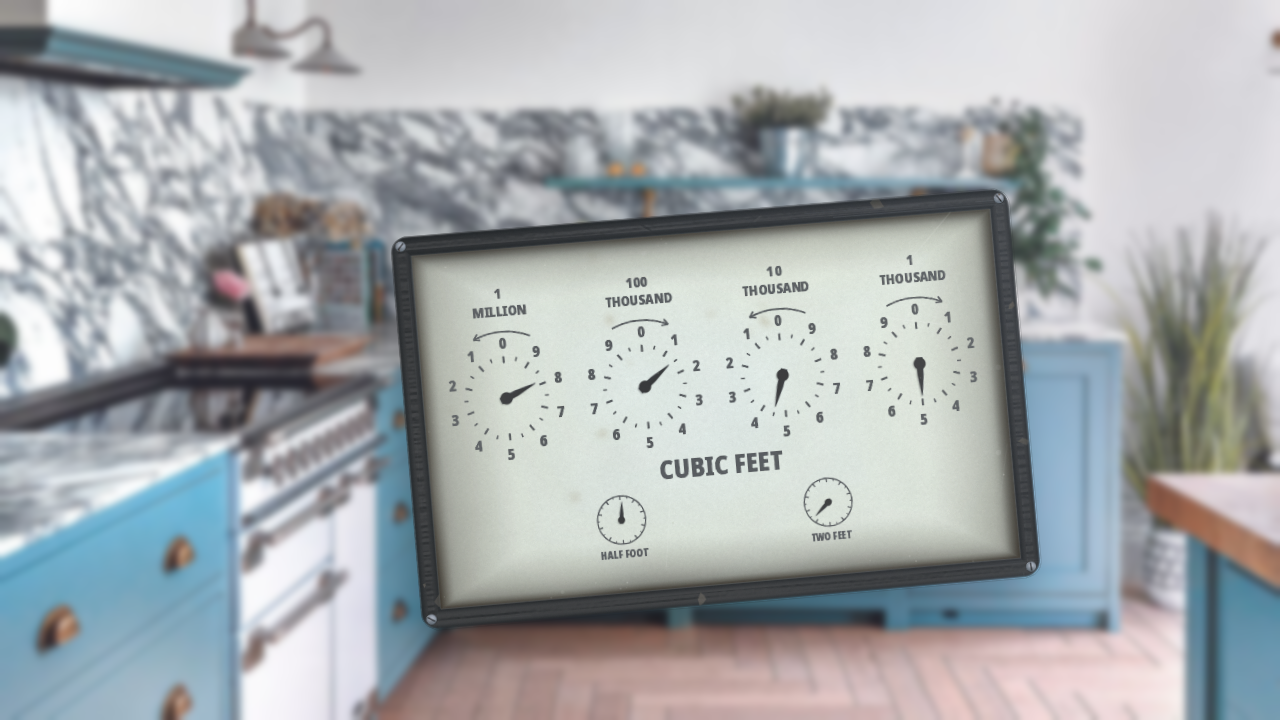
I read 814500 ft³
